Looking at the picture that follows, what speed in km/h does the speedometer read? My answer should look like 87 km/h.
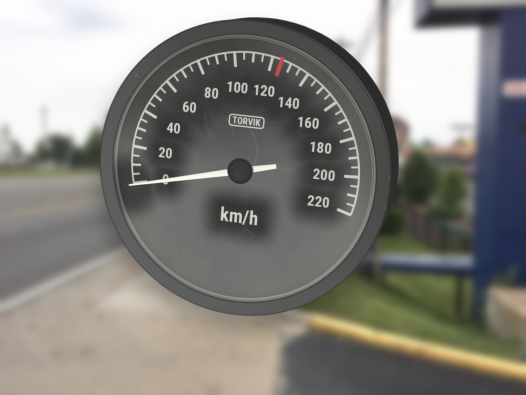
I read 0 km/h
